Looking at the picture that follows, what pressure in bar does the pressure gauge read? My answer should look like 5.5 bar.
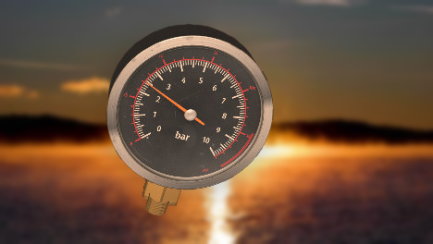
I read 2.5 bar
